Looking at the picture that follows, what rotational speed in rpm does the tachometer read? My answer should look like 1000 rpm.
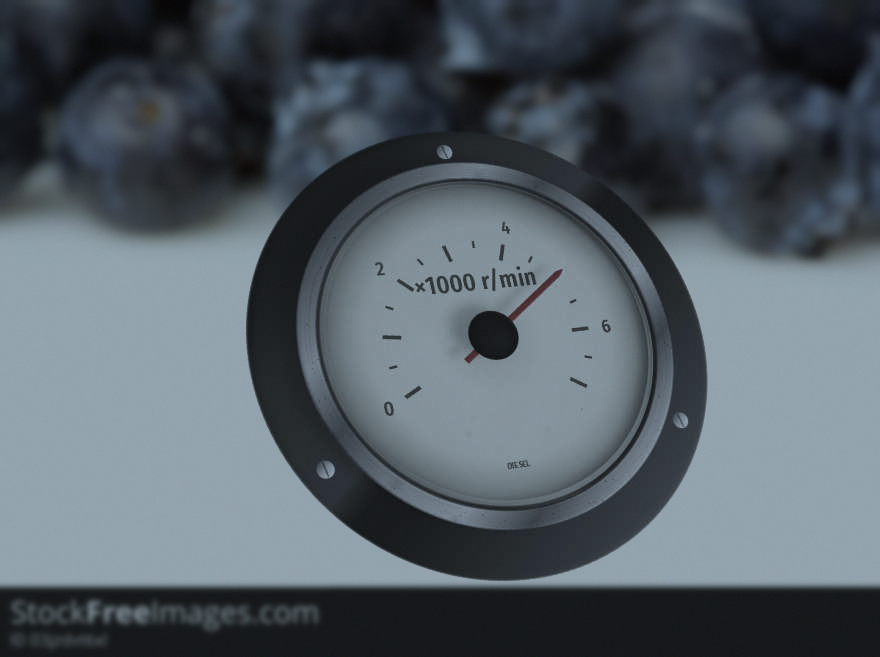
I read 5000 rpm
